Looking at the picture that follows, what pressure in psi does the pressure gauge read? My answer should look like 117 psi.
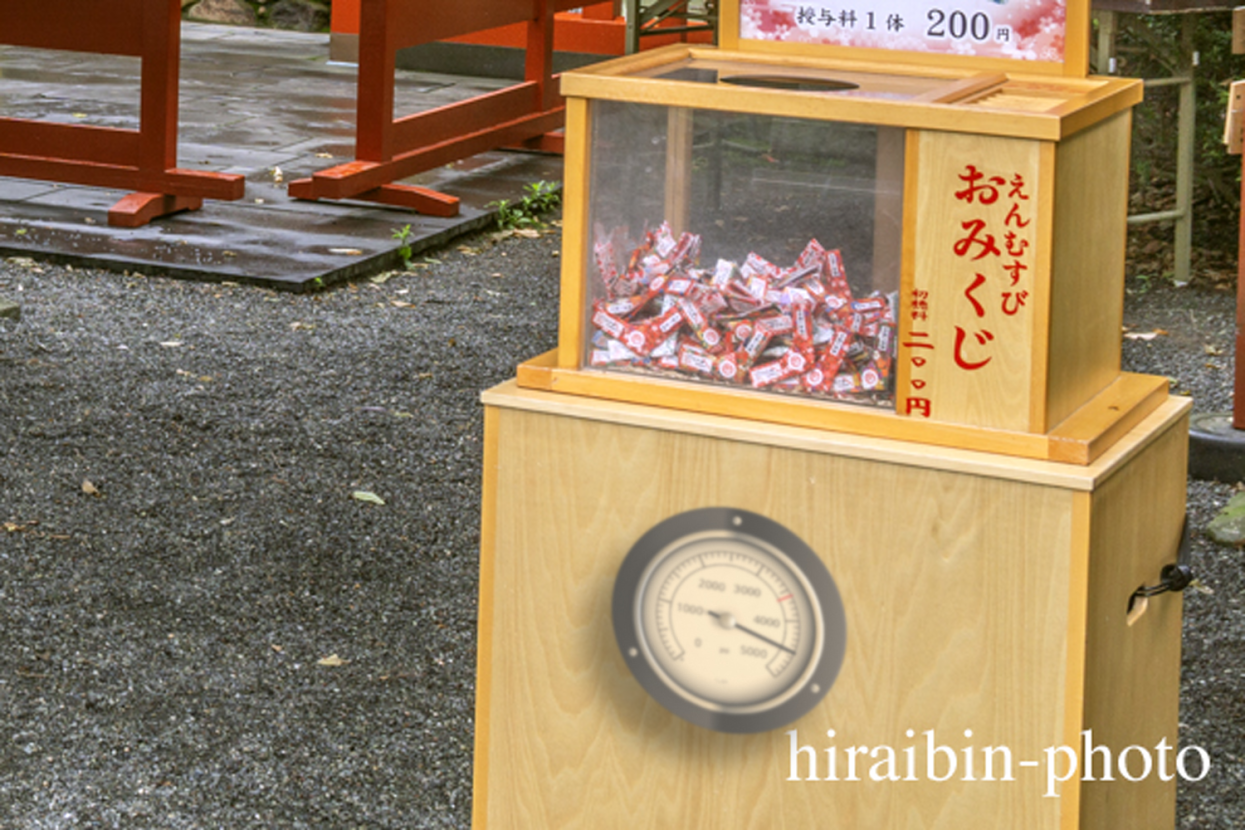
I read 4500 psi
